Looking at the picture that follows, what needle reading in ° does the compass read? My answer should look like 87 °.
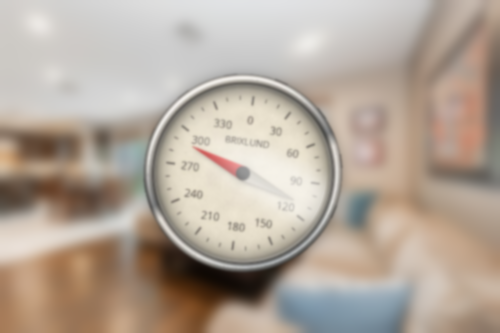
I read 290 °
